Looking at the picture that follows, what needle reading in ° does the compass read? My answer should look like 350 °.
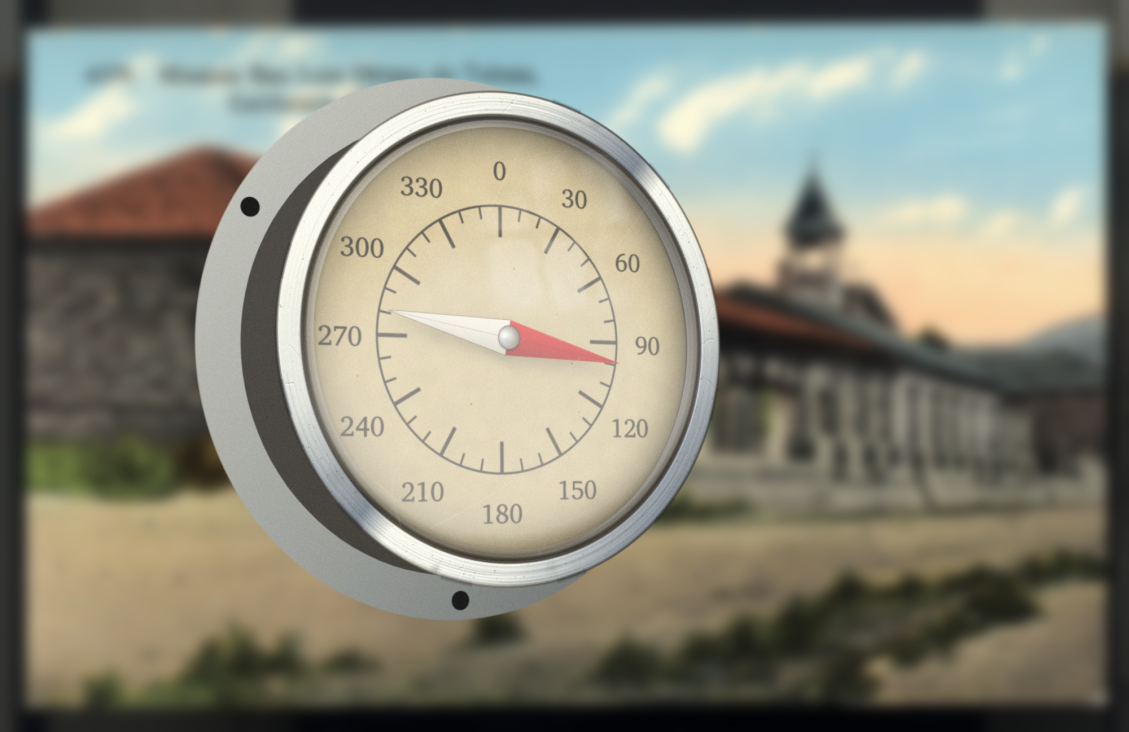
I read 100 °
